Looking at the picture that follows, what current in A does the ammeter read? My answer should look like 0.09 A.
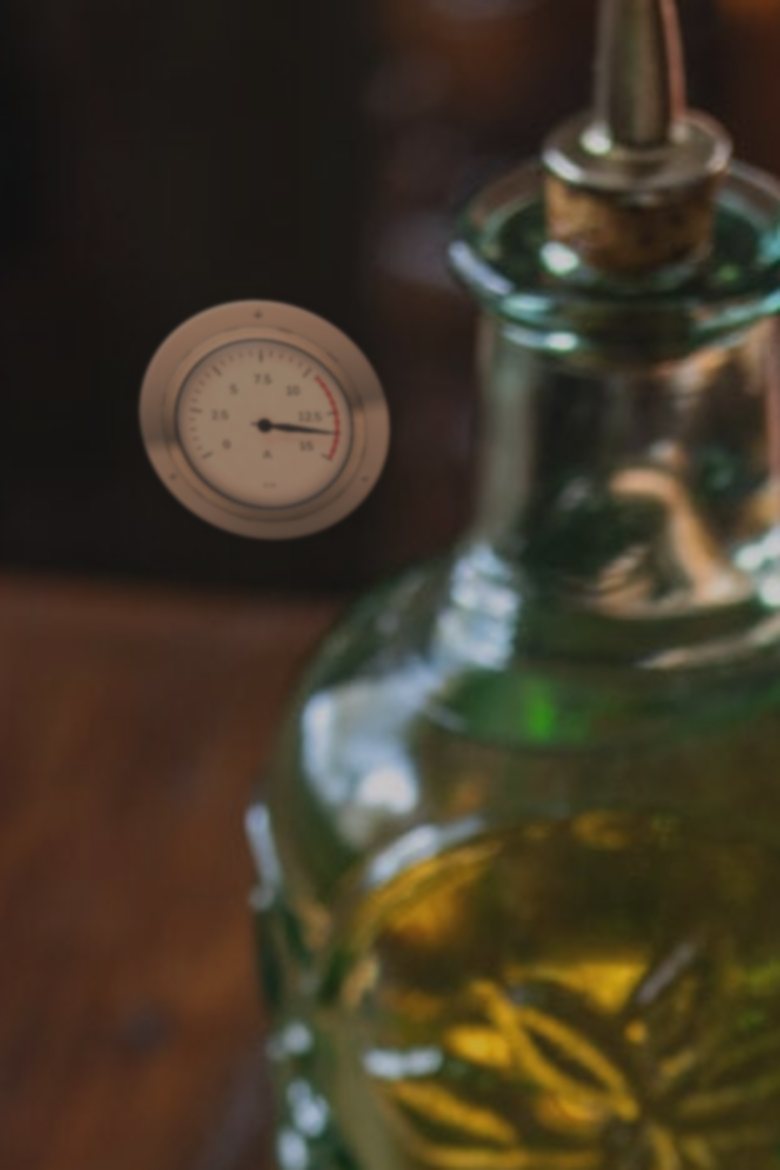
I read 13.5 A
